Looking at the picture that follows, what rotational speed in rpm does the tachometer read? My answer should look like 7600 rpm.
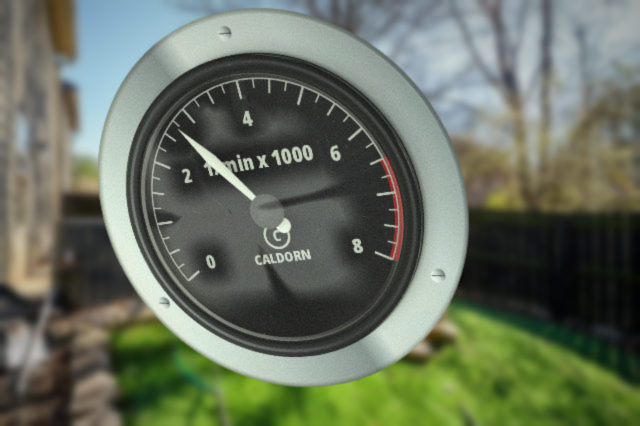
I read 2750 rpm
